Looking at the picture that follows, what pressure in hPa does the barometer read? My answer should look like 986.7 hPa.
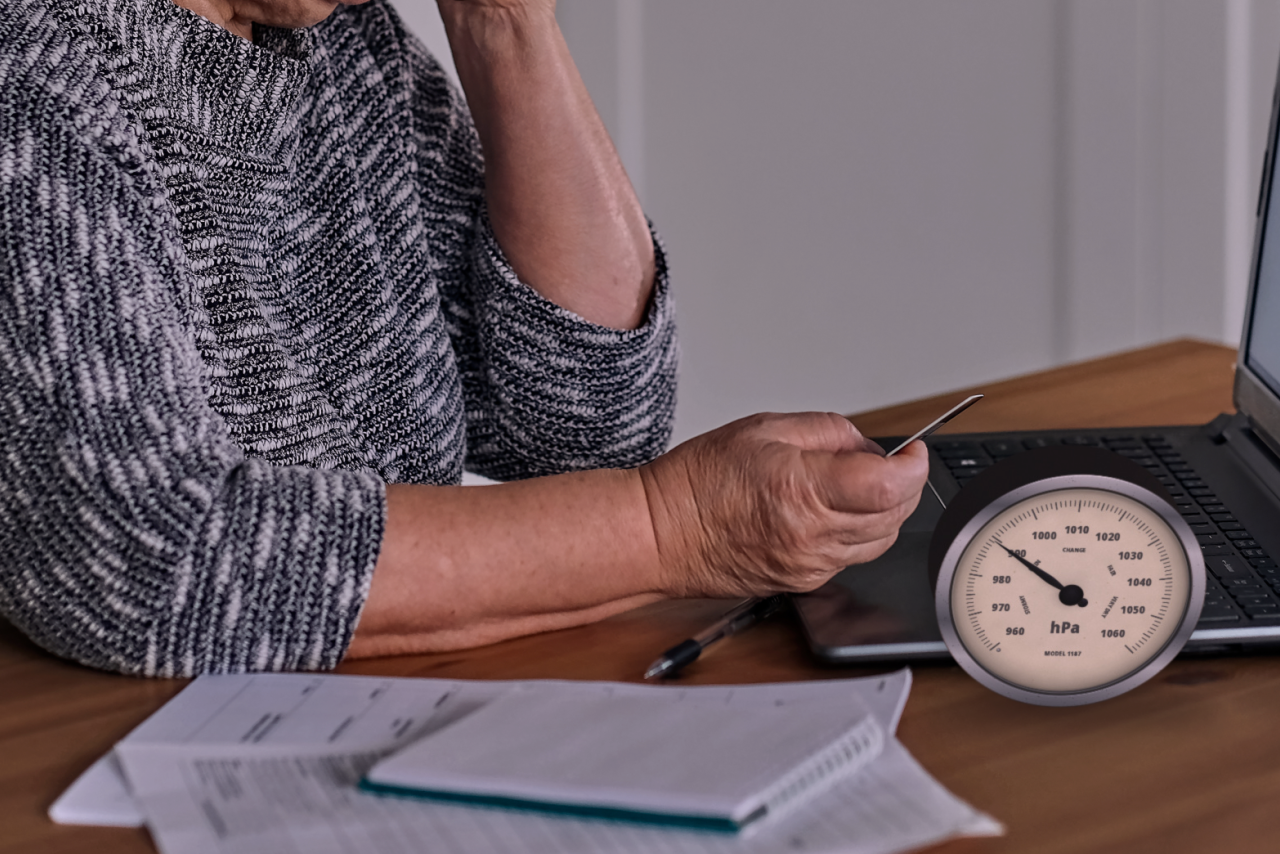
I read 990 hPa
